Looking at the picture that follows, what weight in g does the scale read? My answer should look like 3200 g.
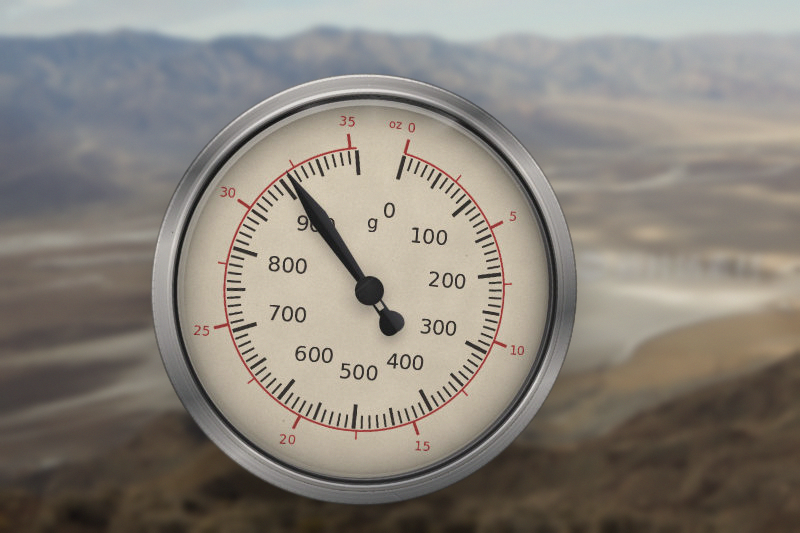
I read 910 g
